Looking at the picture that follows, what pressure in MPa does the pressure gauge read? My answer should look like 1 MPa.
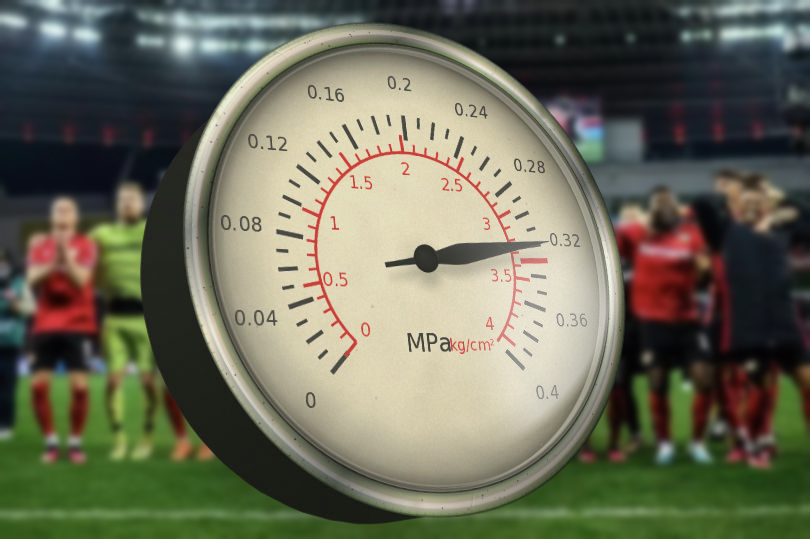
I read 0.32 MPa
